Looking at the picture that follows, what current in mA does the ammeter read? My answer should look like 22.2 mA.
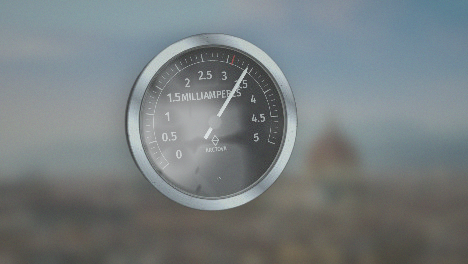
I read 3.4 mA
